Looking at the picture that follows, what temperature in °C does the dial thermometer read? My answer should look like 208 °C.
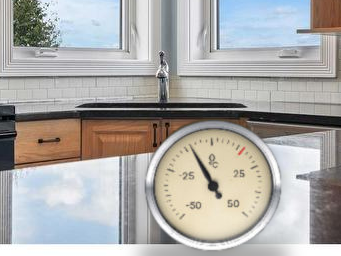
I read -10 °C
